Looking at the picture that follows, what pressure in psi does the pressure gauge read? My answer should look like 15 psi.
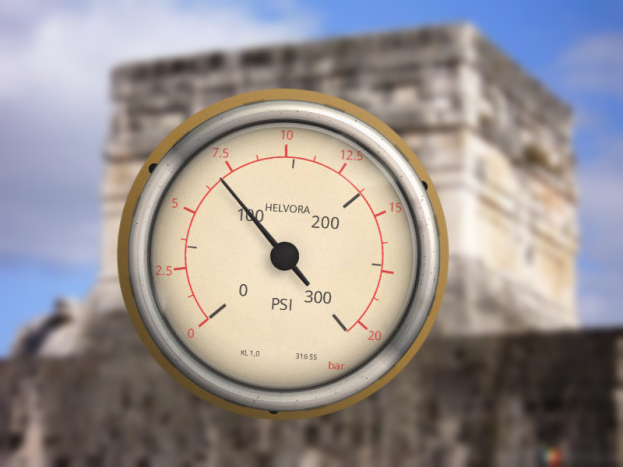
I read 100 psi
